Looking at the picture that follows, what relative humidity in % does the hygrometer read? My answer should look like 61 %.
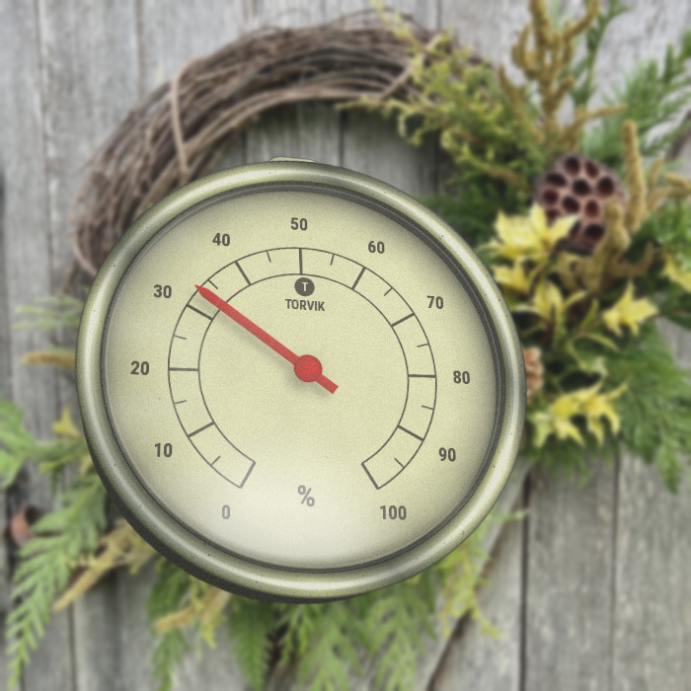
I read 32.5 %
